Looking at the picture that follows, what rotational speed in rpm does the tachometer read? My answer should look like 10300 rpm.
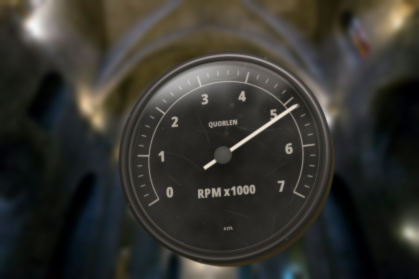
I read 5200 rpm
